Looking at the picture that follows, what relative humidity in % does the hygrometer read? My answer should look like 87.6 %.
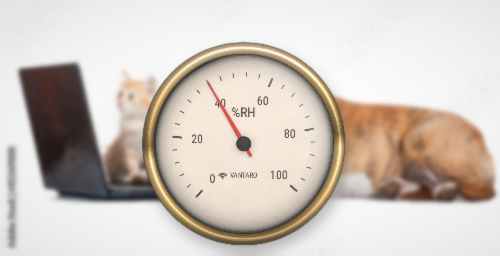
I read 40 %
